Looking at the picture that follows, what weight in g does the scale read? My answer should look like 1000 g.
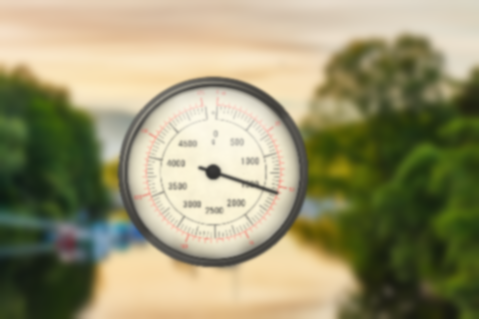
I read 1500 g
